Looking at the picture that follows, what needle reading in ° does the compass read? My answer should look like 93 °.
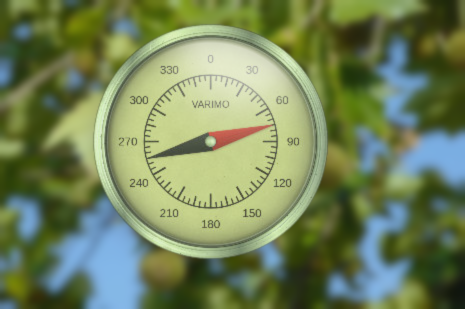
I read 75 °
